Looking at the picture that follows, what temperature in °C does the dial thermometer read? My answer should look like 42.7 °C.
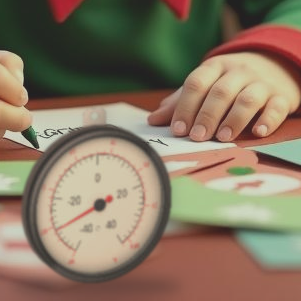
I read -30 °C
